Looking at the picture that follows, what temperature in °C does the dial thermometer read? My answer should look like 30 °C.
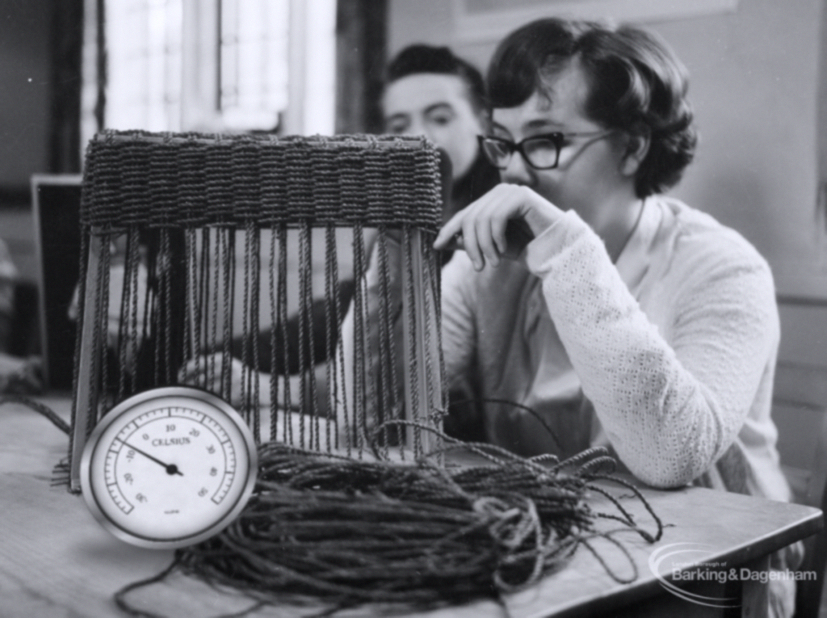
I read -6 °C
